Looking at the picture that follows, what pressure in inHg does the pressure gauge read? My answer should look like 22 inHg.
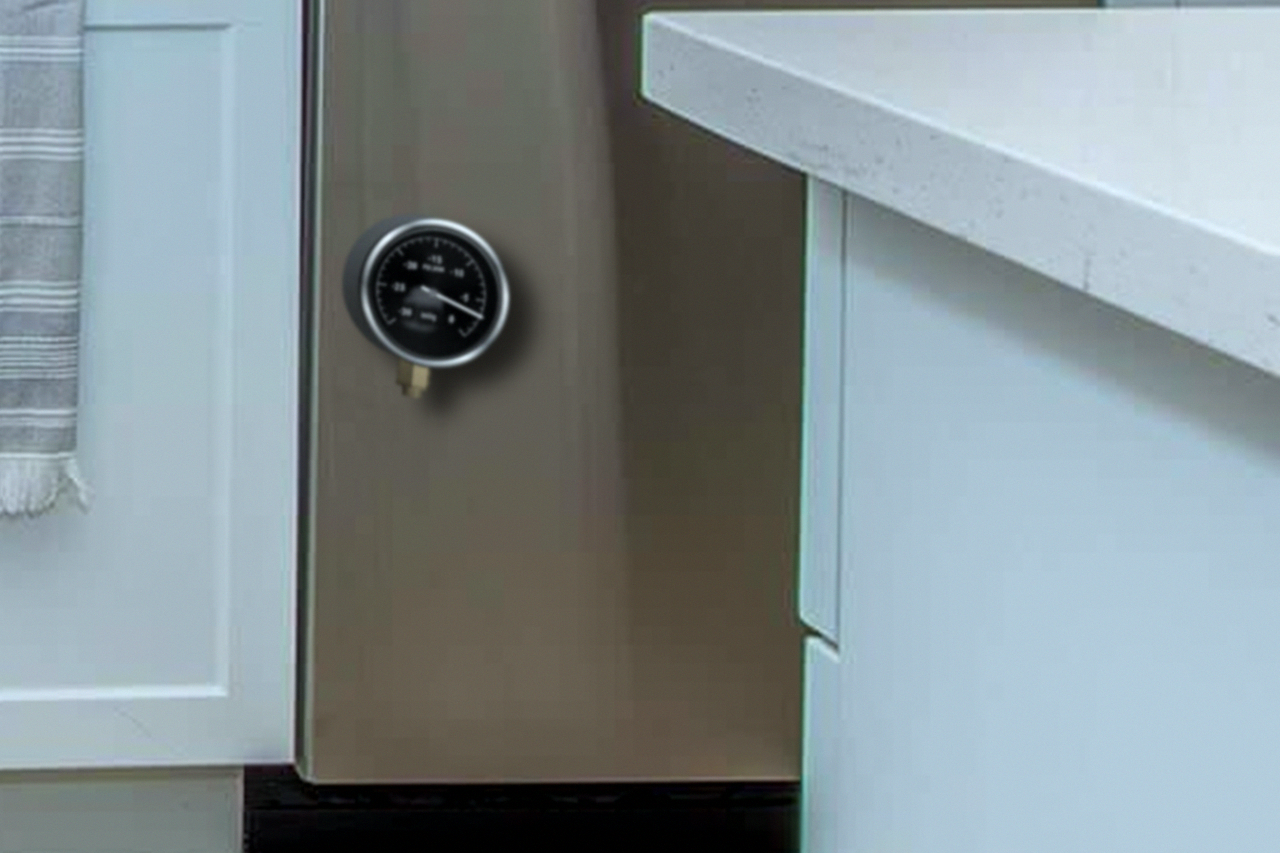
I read -3 inHg
